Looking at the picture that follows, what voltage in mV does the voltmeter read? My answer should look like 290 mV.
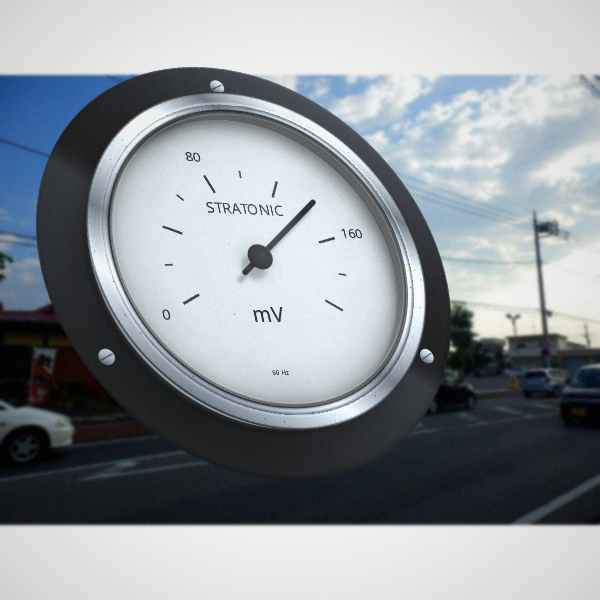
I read 140 mV
